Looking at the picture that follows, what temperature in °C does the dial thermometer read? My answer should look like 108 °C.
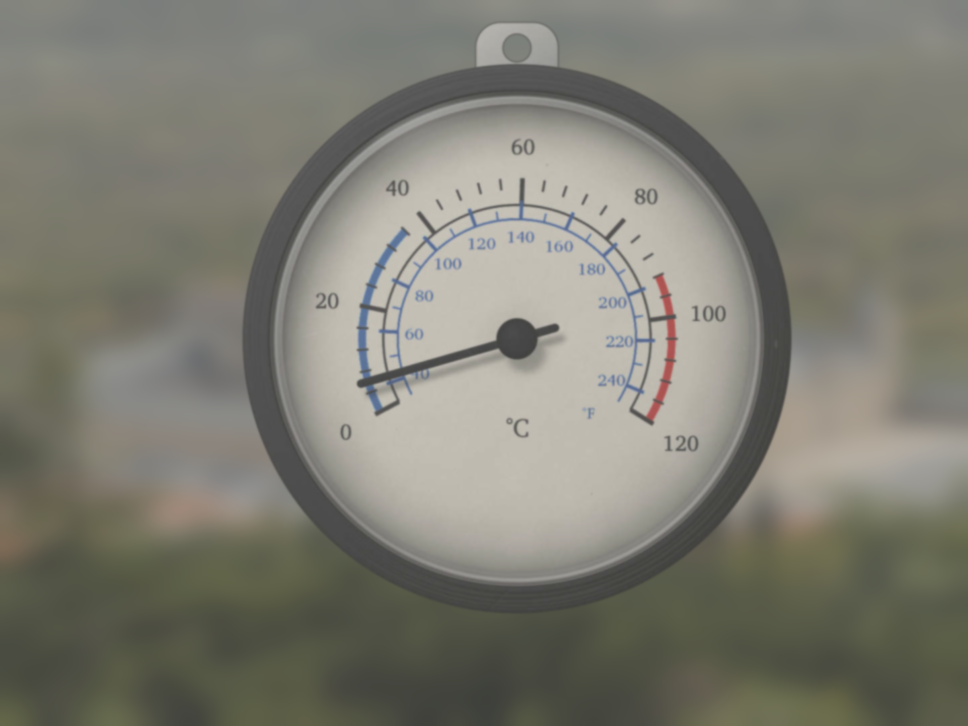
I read 6 °C
